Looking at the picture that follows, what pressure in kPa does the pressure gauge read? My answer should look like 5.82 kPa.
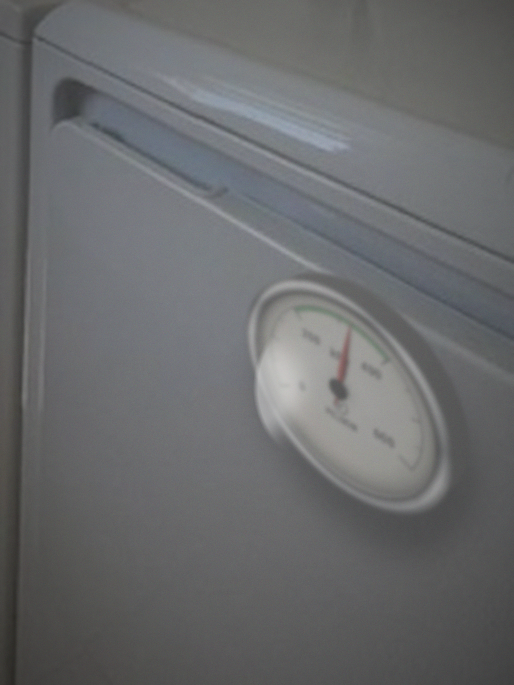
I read 325 kPa
